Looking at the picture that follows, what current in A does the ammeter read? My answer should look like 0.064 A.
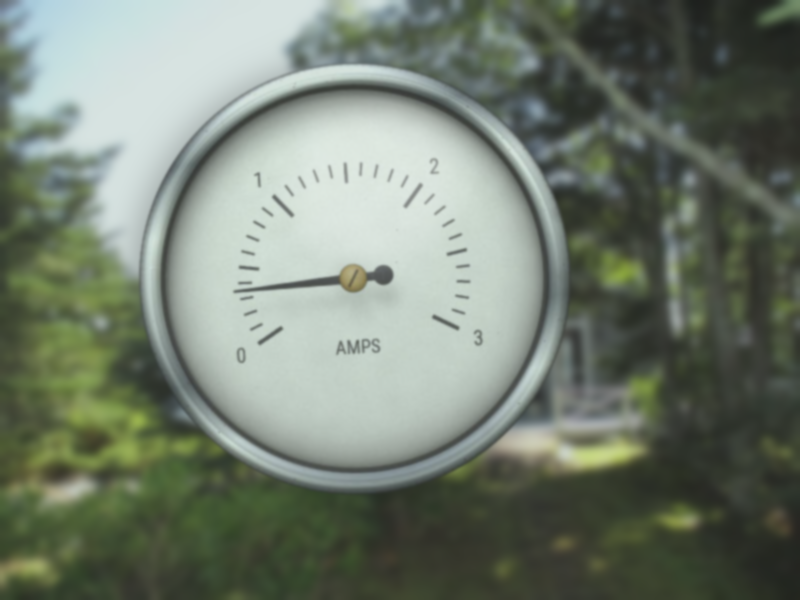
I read 0.35 A
